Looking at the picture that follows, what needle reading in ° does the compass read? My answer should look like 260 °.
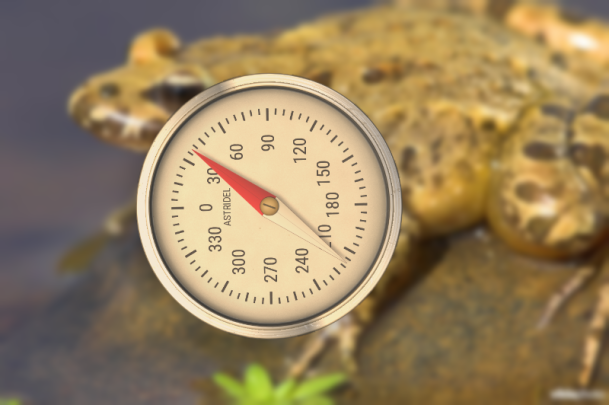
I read 37.5 °
